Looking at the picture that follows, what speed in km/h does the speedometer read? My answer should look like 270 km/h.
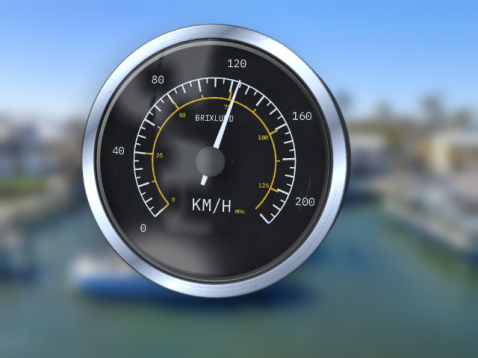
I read 125 km/h
